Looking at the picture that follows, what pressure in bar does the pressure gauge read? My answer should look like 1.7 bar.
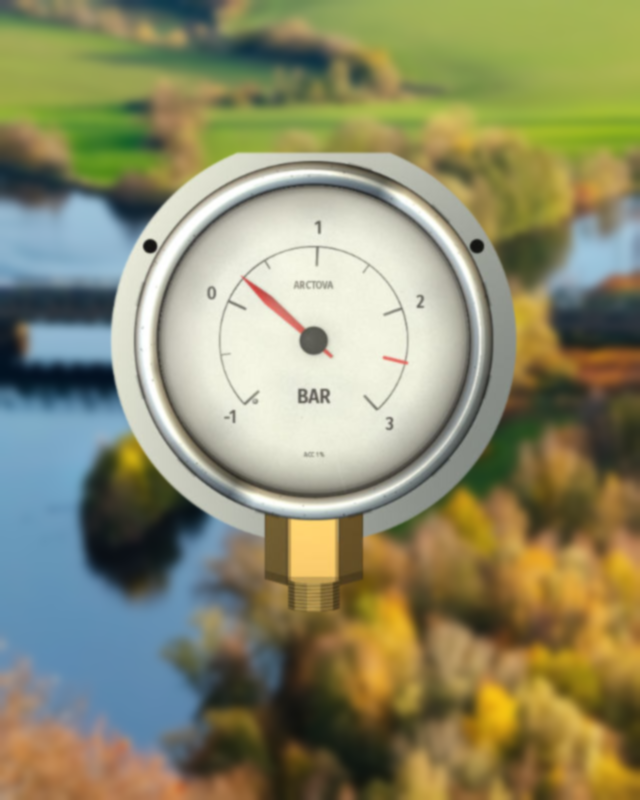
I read 0.25 bar
